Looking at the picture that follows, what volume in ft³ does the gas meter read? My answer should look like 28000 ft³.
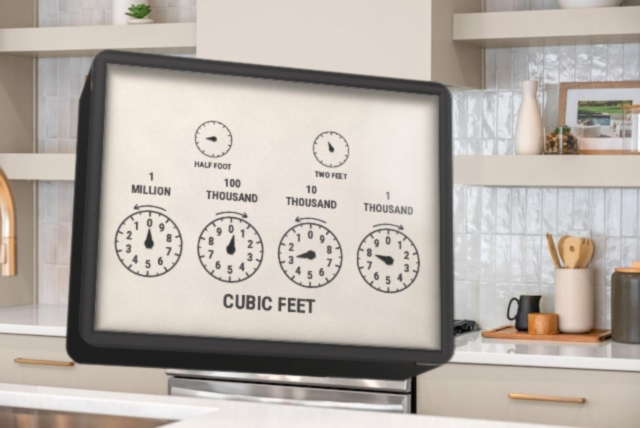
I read 2800 ft³
